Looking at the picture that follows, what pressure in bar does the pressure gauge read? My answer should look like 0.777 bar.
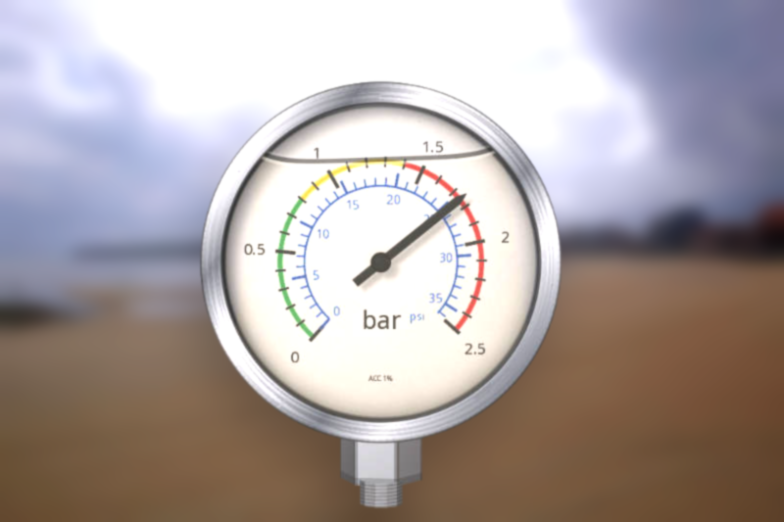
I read 1.75 bar
